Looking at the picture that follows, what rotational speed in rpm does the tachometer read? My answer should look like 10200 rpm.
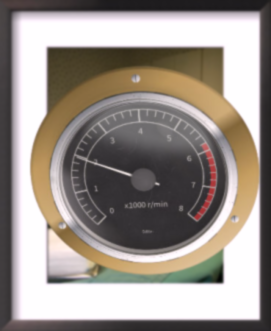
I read 2000 rpm
